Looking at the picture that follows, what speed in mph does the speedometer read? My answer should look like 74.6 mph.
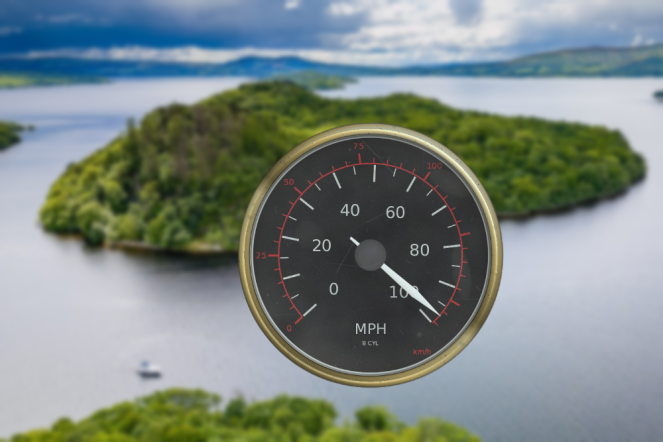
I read 97.5 mph
